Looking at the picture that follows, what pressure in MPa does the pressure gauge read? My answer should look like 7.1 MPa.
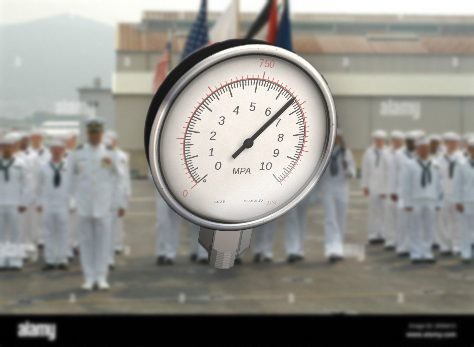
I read 6.5 MPa
